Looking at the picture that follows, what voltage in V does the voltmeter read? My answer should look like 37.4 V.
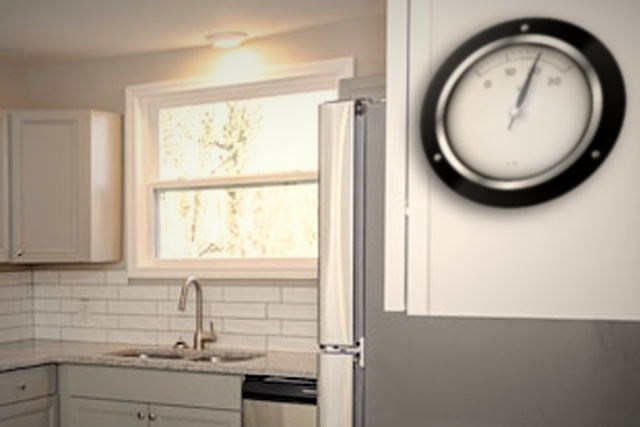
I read 20 V
